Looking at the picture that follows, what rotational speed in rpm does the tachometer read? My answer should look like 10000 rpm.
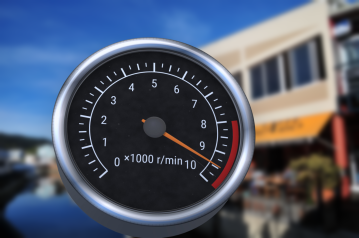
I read 9500 rpm
